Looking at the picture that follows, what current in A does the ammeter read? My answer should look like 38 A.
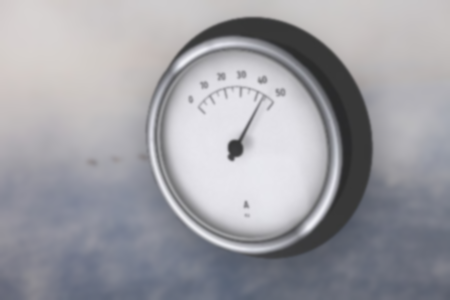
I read 45 A
